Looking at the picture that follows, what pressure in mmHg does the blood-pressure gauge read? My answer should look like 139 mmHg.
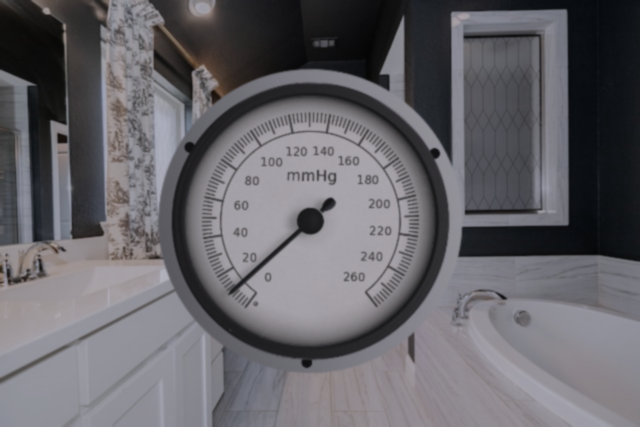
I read 10 mmHg
